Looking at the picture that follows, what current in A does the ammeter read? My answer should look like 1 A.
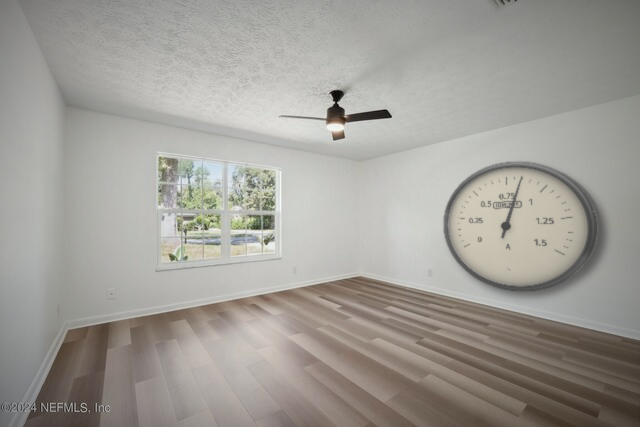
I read 0.85 A
